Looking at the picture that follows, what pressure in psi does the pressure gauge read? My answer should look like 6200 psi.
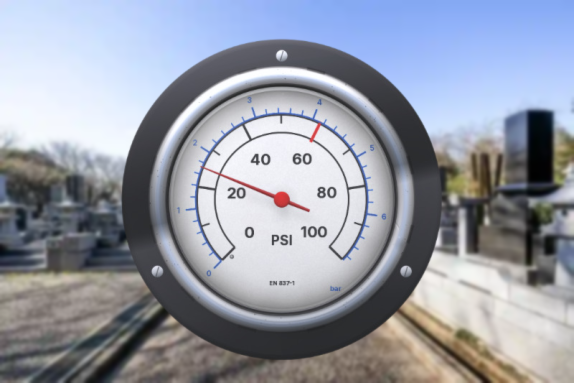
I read 25 psi
